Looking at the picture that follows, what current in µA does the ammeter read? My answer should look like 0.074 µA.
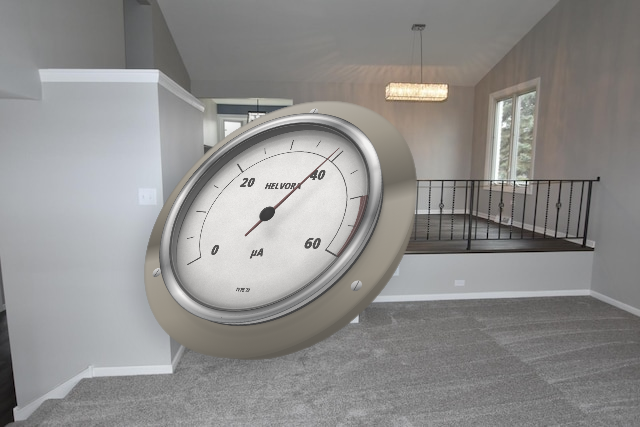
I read 40 µA
